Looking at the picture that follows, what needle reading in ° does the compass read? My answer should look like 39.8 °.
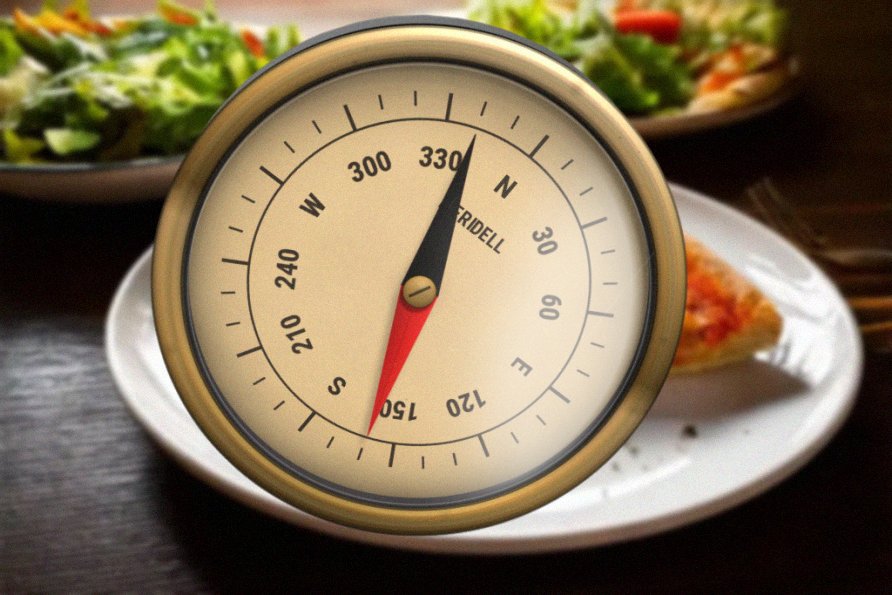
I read 160 °
